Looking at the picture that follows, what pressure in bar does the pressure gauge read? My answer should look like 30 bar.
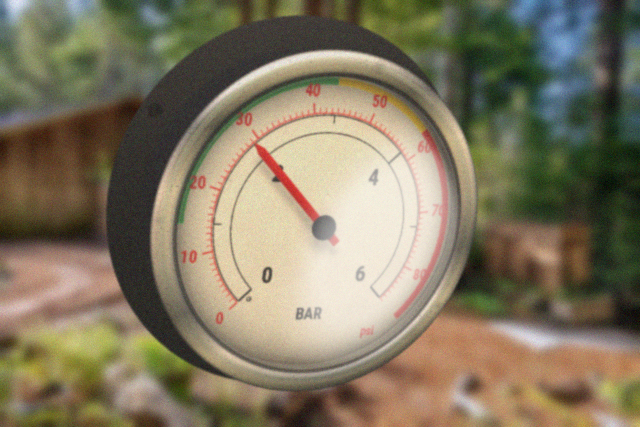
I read 2 bar
